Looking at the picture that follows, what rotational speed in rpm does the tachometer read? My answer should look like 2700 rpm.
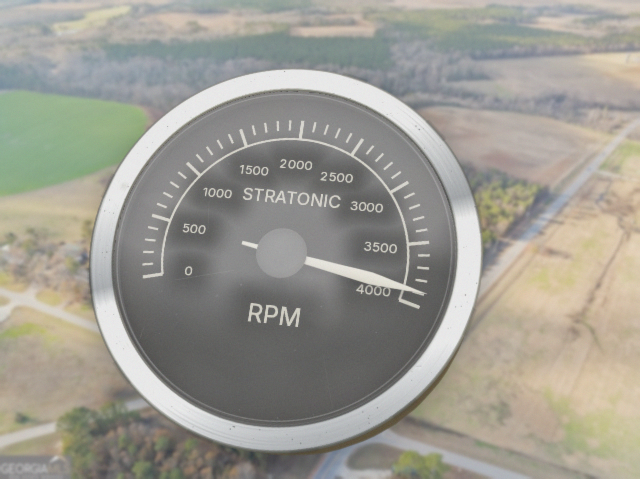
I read 3900 rpm
